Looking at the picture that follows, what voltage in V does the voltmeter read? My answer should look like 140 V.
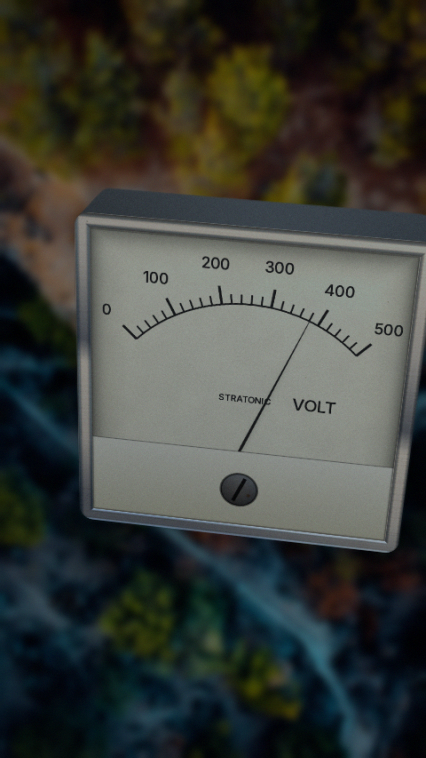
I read 380 V
